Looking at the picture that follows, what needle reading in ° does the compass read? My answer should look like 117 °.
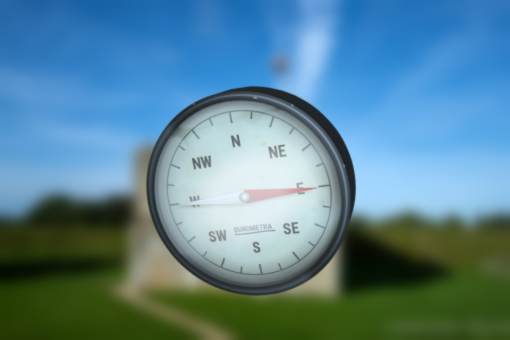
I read 90 °
